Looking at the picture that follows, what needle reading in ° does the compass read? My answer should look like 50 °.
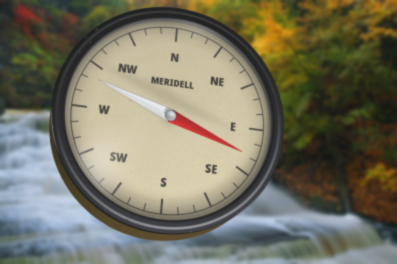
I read 110 °
